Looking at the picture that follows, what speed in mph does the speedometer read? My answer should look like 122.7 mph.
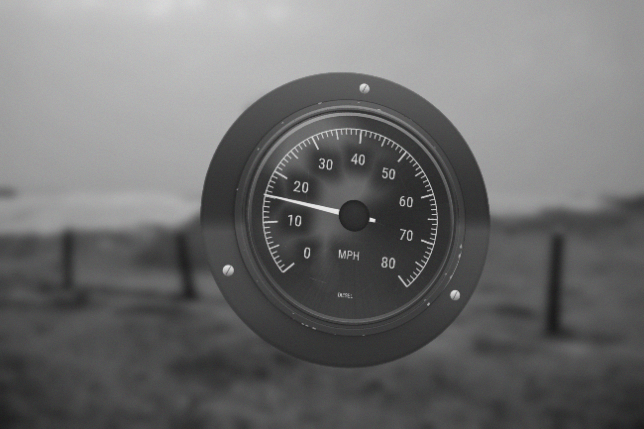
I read 15 mph
